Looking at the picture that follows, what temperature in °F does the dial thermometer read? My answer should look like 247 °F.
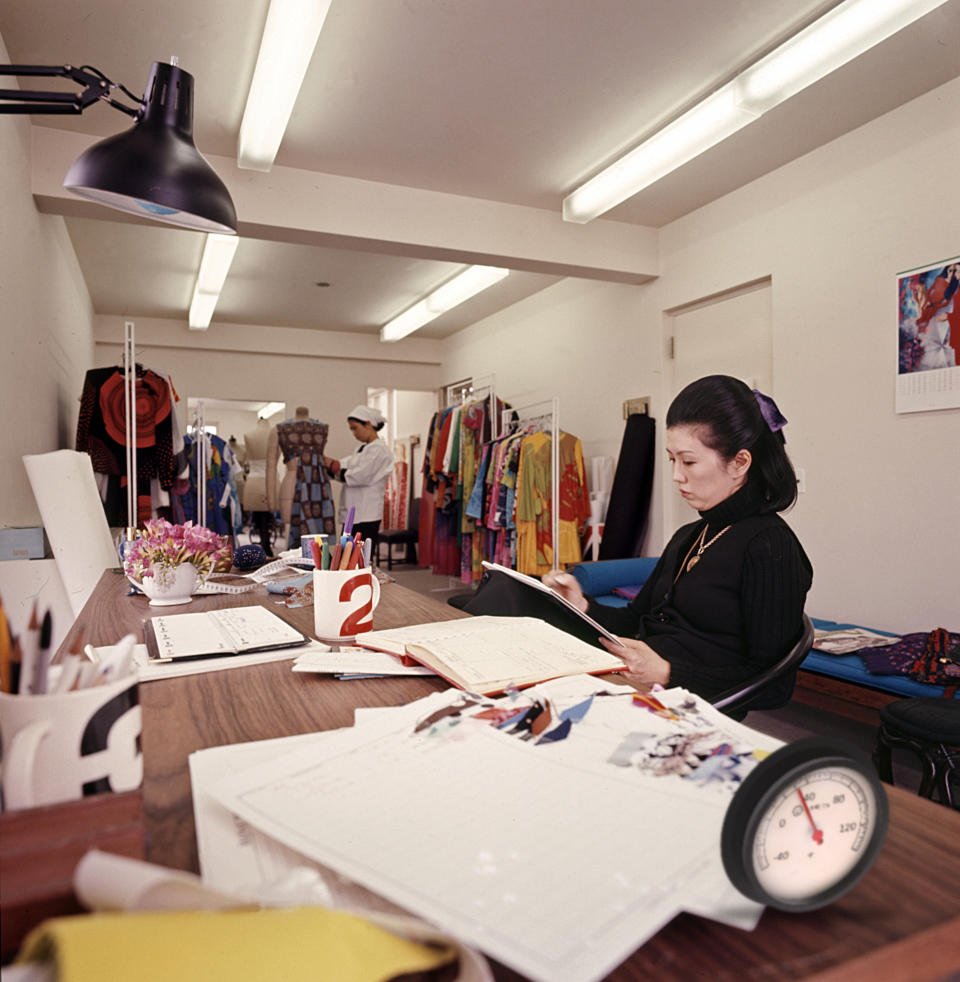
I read 30 °F
